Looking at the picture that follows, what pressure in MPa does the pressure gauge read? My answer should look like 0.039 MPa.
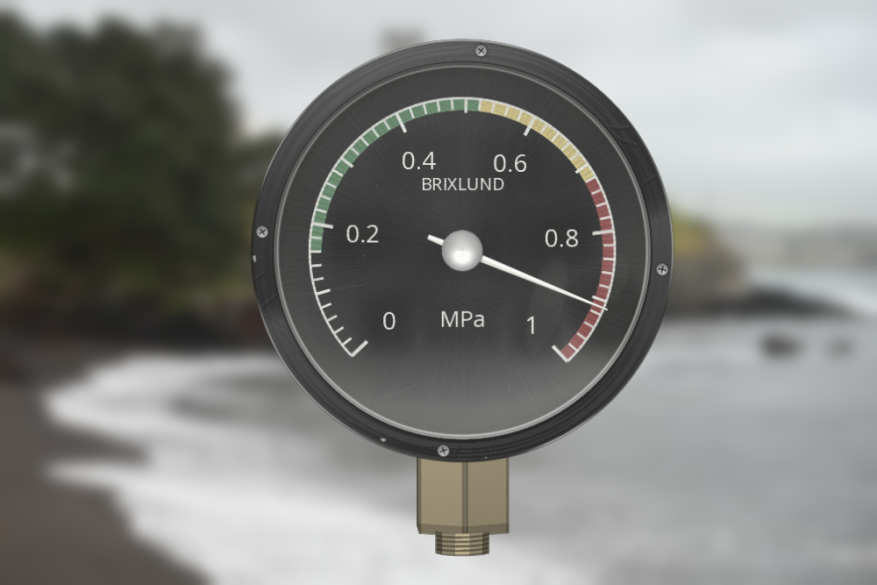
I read 0.91 MPa
